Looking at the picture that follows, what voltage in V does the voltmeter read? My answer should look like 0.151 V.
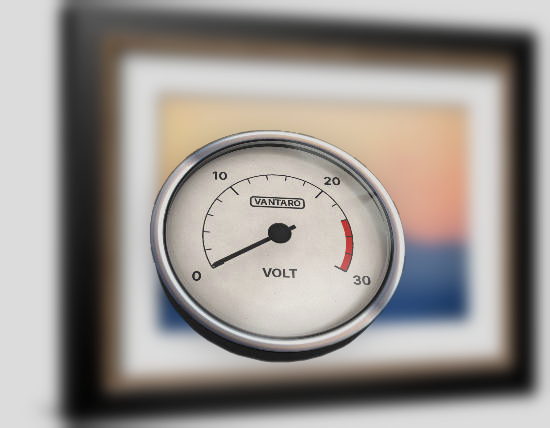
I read 0 V
